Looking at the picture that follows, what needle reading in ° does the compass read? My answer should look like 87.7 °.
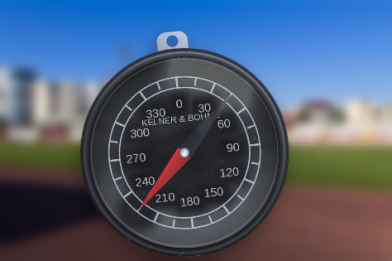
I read 225 °
